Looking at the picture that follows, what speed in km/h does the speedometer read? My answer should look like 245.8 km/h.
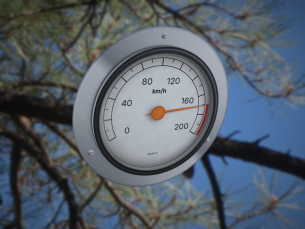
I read 170 km/h
